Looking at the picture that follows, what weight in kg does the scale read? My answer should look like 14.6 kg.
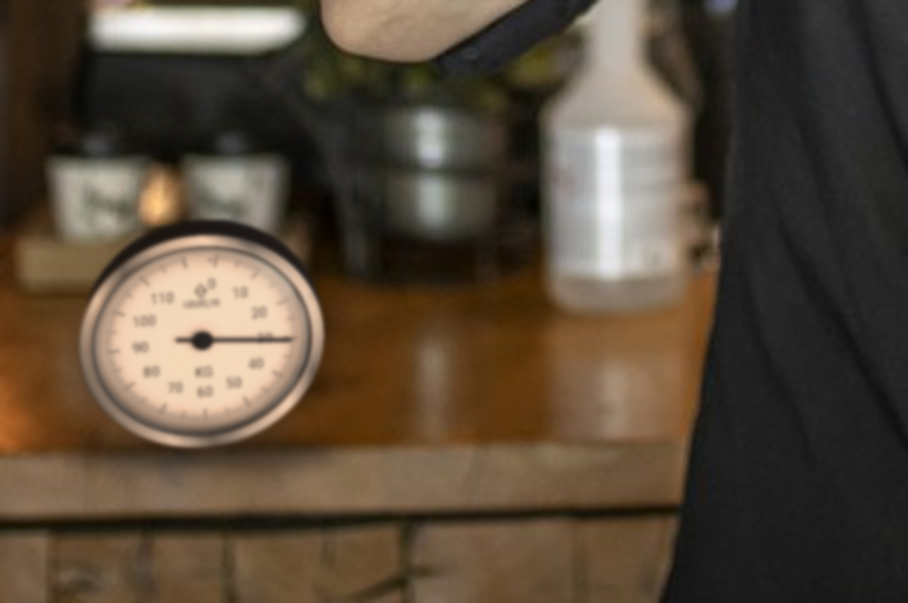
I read 30 kg
